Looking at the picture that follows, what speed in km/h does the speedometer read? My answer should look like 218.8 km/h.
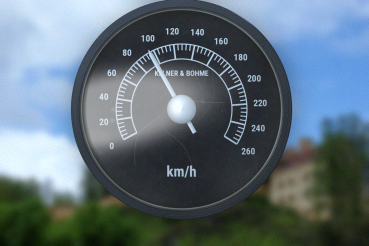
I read 96 km/h
